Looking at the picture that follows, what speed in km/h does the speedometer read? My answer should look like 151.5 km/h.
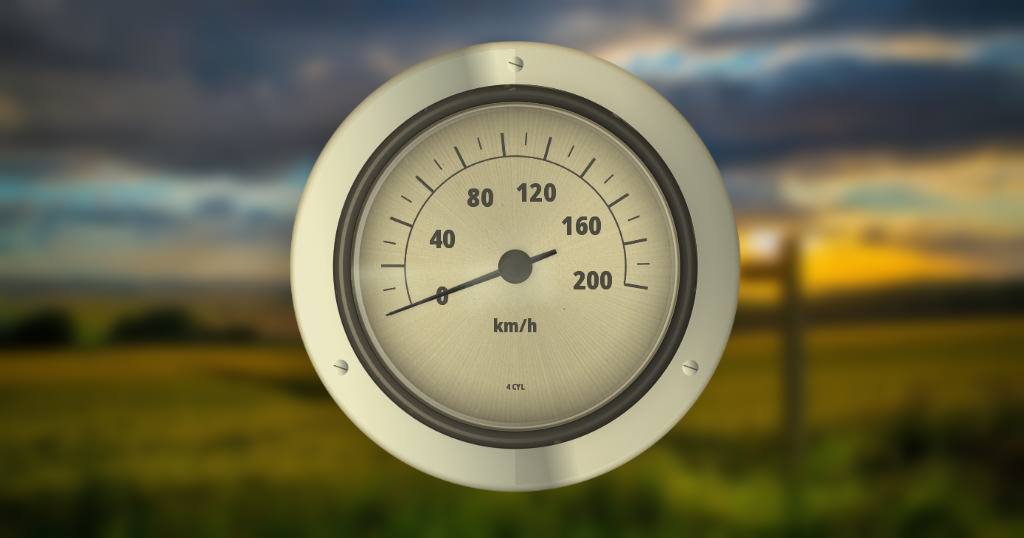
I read 0 km/h
